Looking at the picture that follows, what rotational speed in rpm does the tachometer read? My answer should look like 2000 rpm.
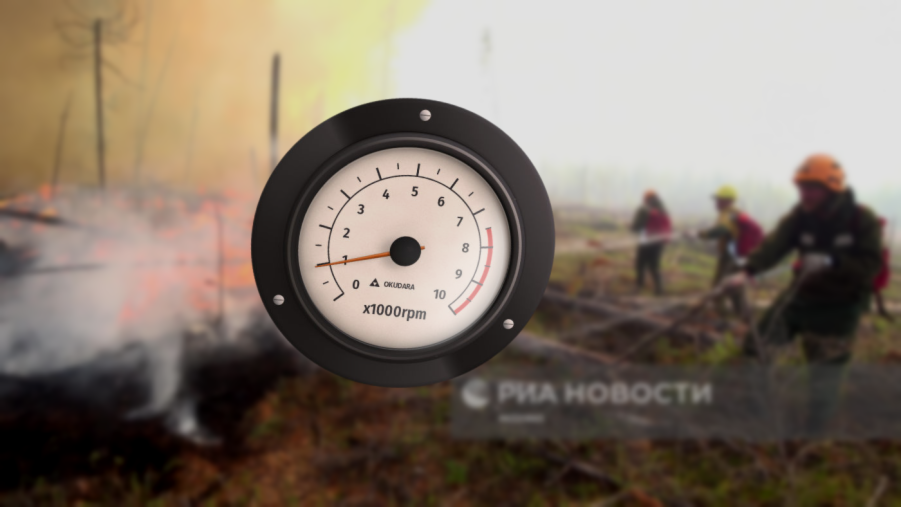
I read 1000 rpm
